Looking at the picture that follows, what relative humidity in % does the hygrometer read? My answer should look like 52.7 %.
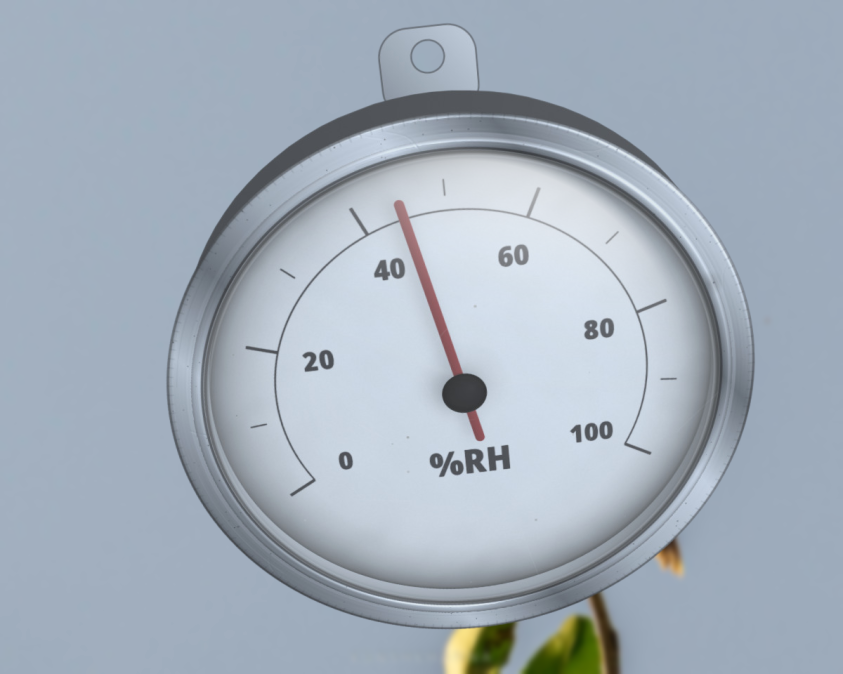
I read 45 %
